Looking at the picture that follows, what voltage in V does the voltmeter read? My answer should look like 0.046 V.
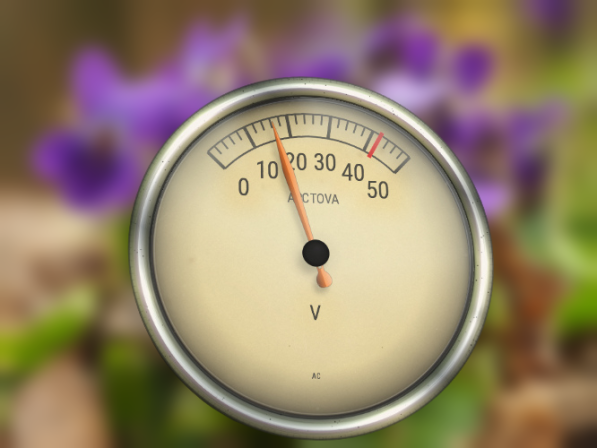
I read 16 V
